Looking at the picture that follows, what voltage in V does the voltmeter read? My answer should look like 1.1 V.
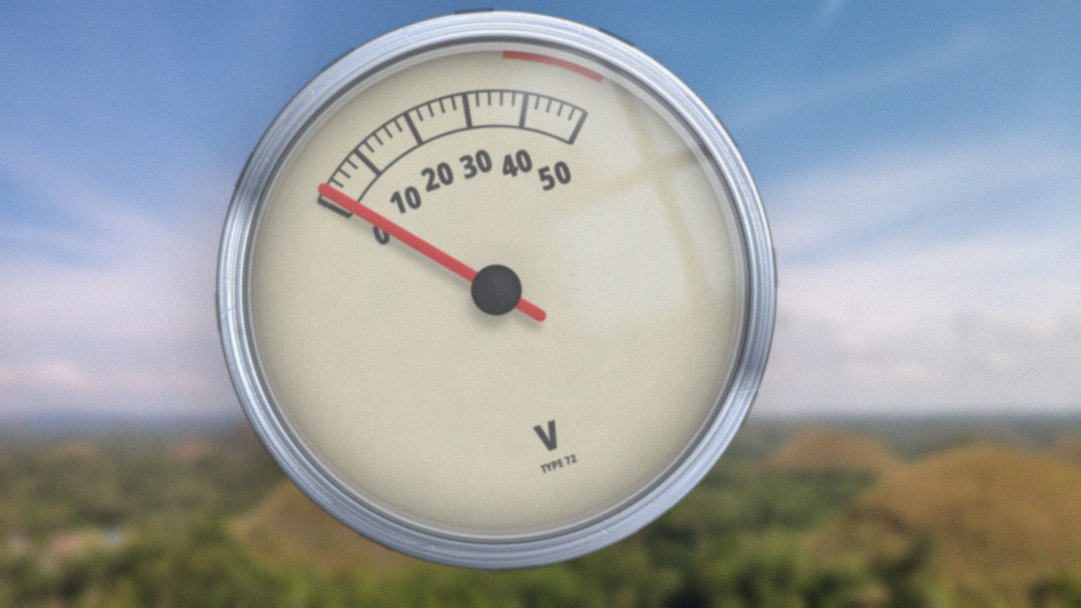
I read 2 V
